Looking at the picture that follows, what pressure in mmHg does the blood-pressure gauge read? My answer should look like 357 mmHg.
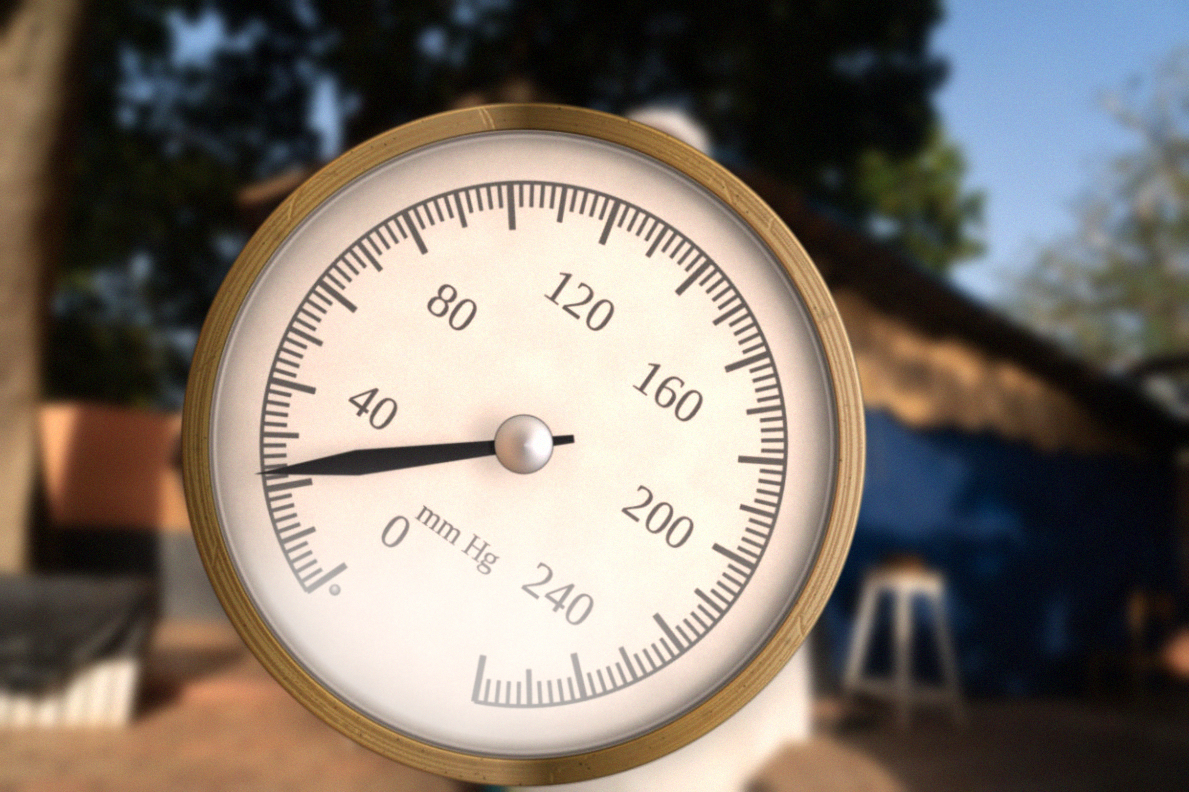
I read 23 mmHg
